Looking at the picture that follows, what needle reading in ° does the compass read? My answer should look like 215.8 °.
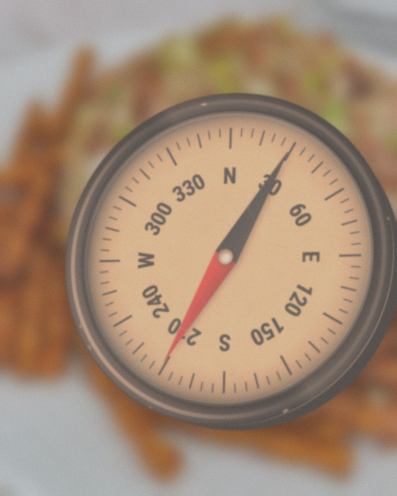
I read 210 °
